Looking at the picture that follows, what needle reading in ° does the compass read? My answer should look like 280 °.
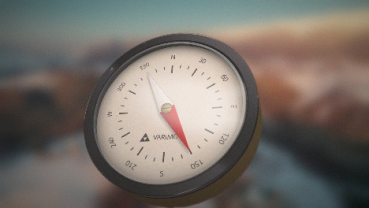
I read 150 °
